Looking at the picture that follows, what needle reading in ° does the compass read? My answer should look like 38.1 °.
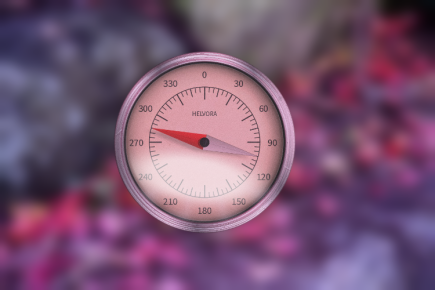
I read 285 °
